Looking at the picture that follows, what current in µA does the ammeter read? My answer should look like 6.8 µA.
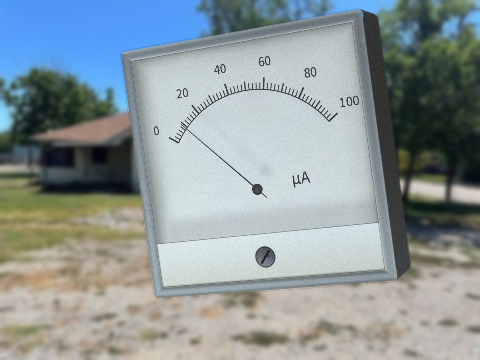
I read 10 µA
